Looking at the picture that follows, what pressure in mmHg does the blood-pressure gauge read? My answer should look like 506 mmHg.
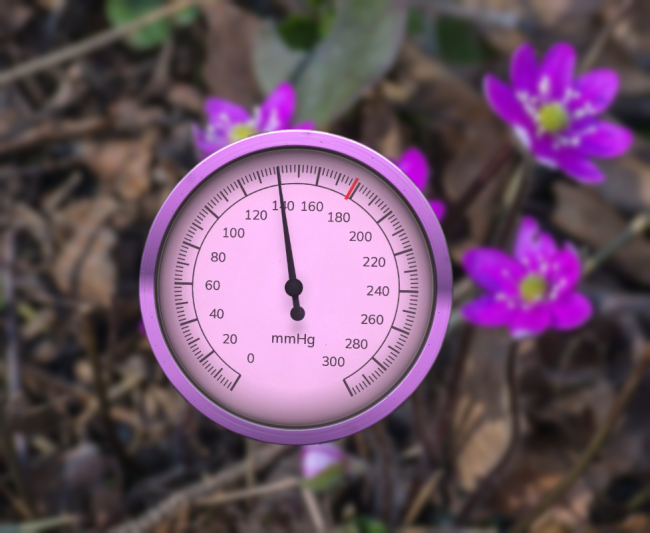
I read 140 mmHg
